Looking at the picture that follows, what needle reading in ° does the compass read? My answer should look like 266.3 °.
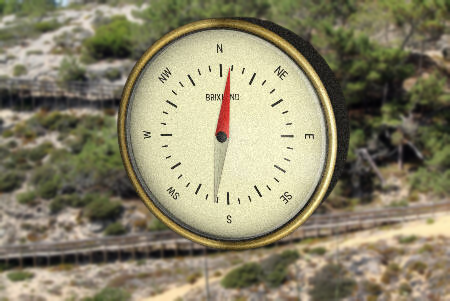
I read 10 °
